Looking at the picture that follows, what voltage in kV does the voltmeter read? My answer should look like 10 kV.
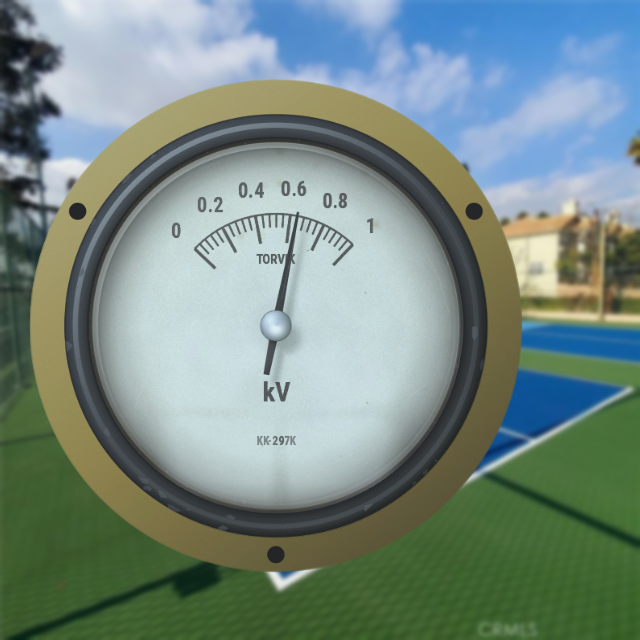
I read 0.64 kV
